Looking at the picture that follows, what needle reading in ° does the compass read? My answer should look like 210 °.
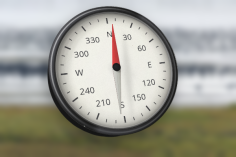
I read 5 °
